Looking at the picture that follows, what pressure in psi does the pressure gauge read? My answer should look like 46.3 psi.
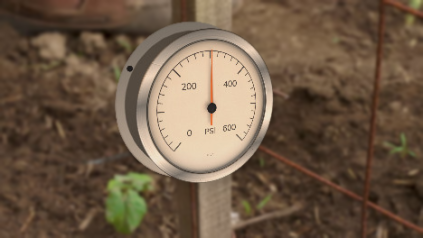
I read 300 psi
